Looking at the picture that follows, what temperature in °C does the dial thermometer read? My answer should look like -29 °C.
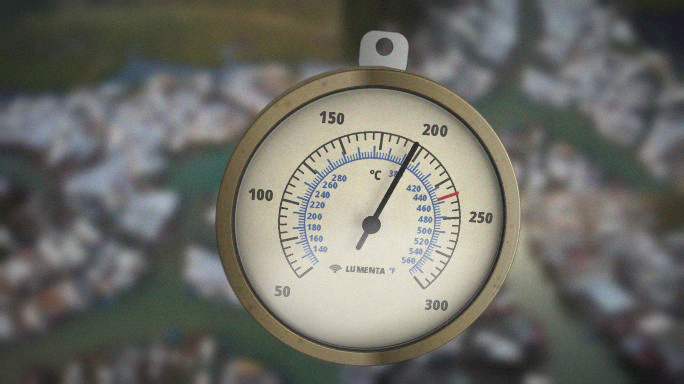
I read 195 °C
